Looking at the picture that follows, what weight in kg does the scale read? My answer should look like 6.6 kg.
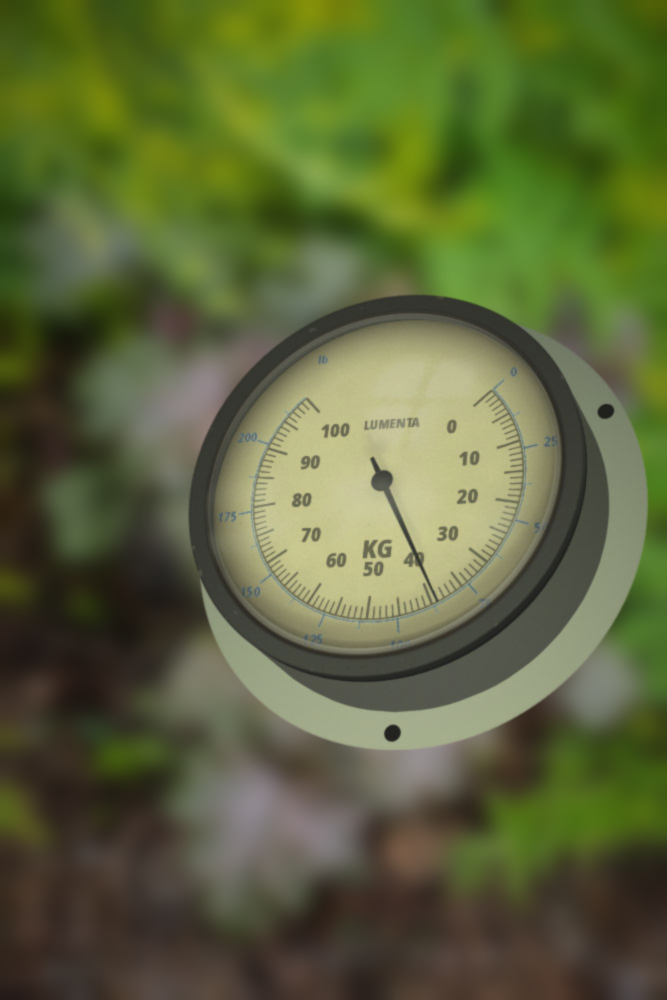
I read 39 kg
